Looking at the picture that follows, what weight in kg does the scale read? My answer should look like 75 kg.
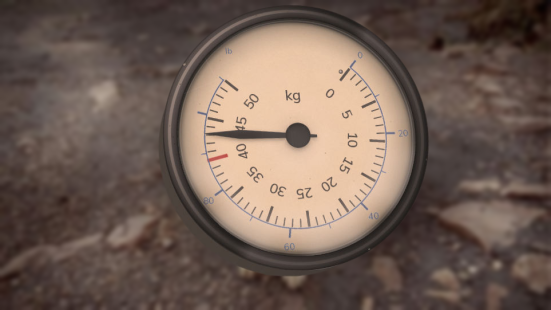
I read 43 kg
